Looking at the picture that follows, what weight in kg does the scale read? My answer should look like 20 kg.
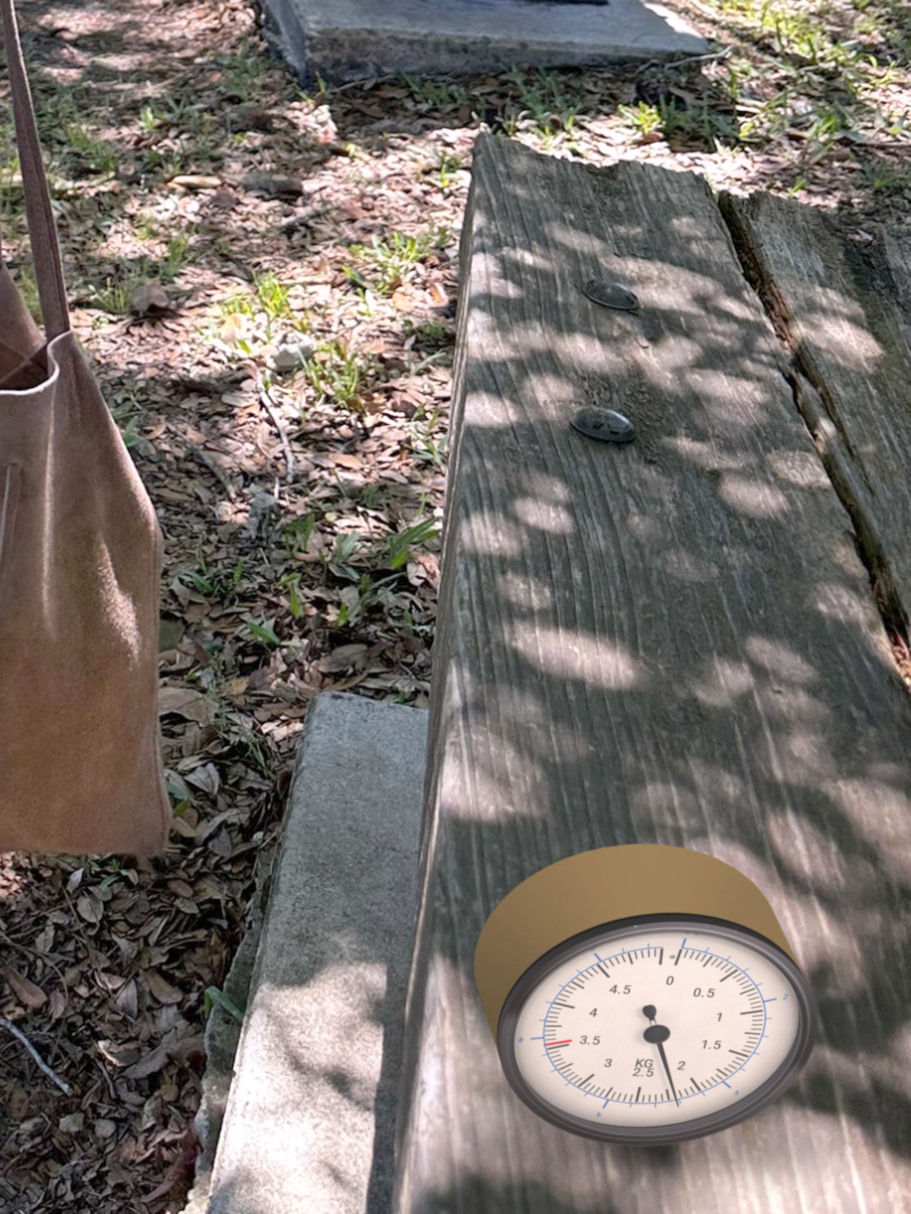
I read 2.2 kg
